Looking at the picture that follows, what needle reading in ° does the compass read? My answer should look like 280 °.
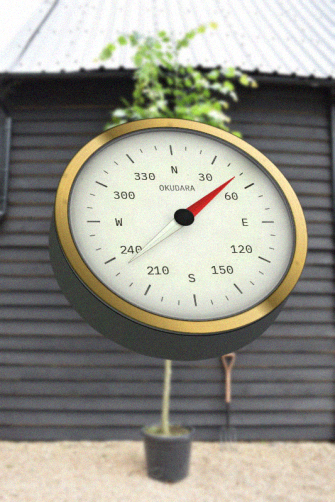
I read 50 °
